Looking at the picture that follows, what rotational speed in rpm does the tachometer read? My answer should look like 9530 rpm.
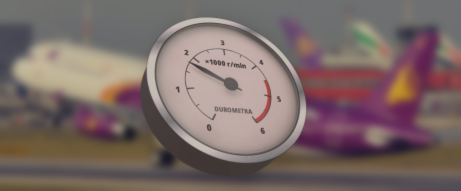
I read 1750 rpm
